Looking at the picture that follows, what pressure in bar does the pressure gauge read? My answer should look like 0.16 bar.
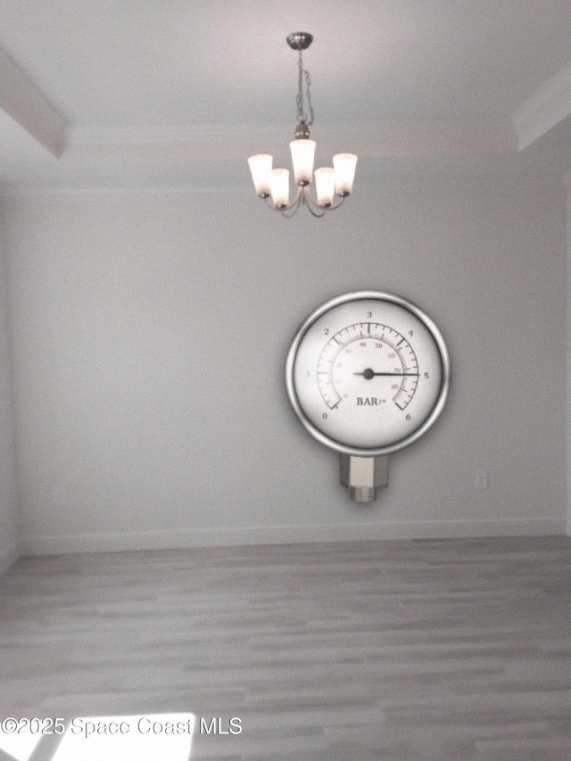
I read 5 bar
